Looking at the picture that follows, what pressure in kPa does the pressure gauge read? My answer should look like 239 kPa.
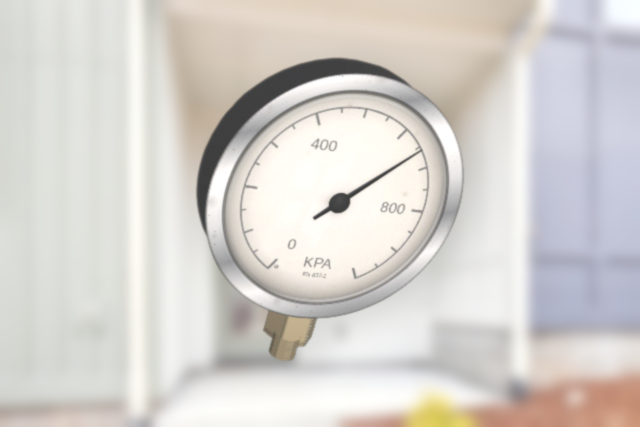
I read 650 kPa
